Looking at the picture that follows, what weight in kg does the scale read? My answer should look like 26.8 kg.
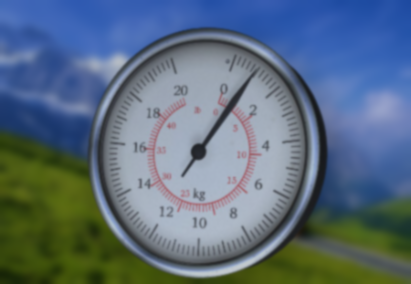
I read 1 kg
